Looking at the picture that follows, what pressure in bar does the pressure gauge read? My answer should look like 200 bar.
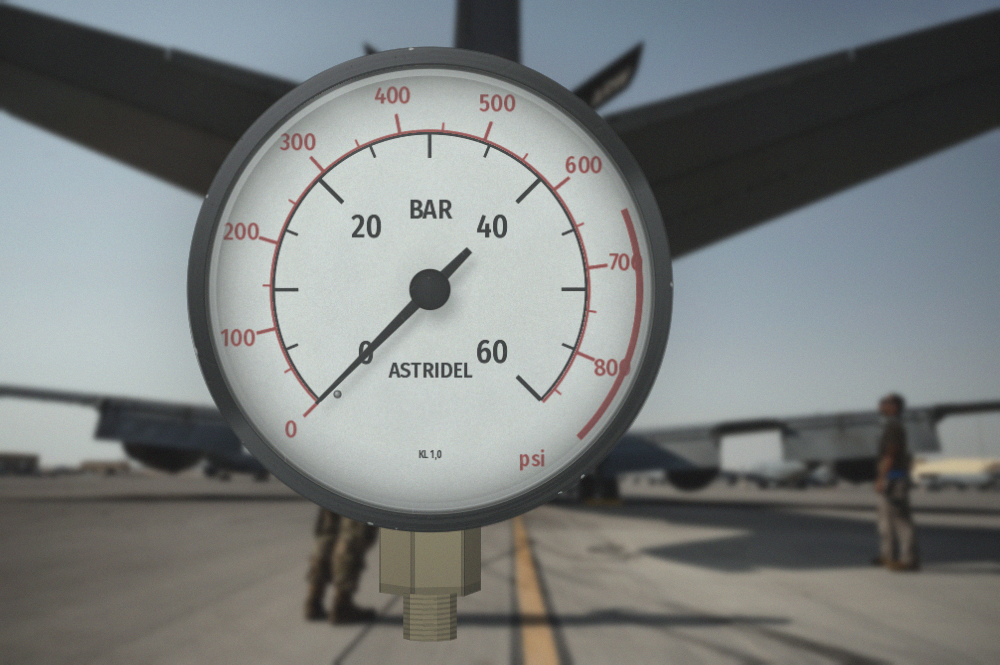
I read 0 bar
